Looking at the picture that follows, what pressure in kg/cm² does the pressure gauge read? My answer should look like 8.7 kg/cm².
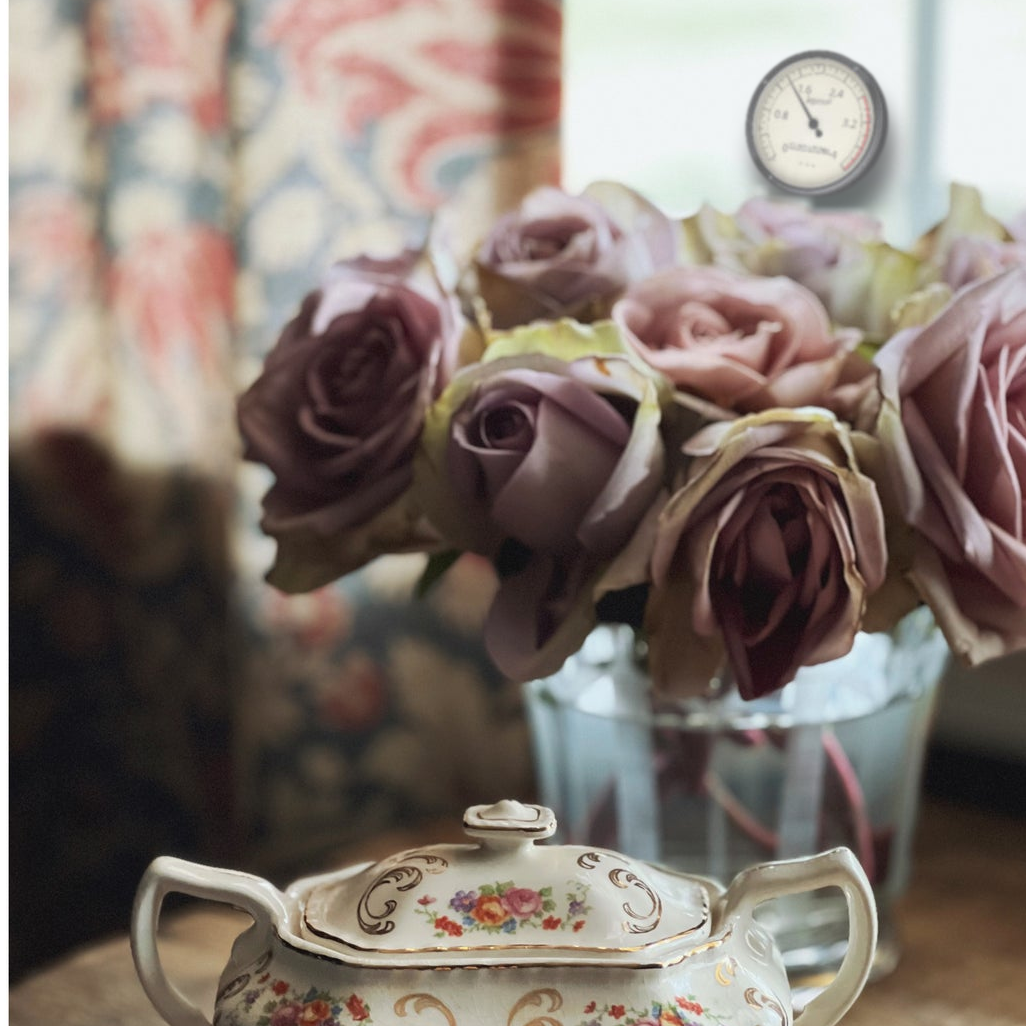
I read 1.4 kg/cm²
